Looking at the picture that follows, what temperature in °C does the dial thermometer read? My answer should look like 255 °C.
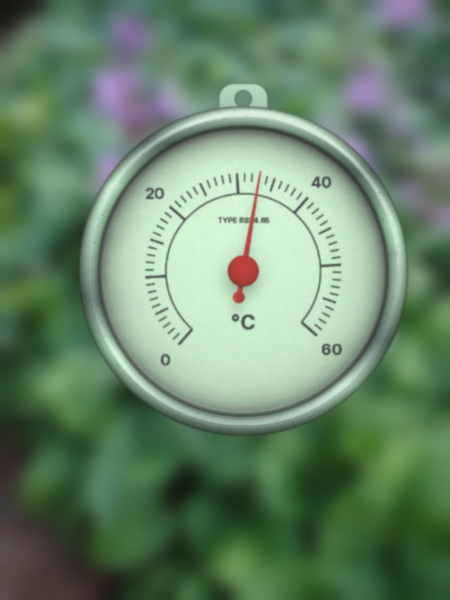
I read 33 °C
